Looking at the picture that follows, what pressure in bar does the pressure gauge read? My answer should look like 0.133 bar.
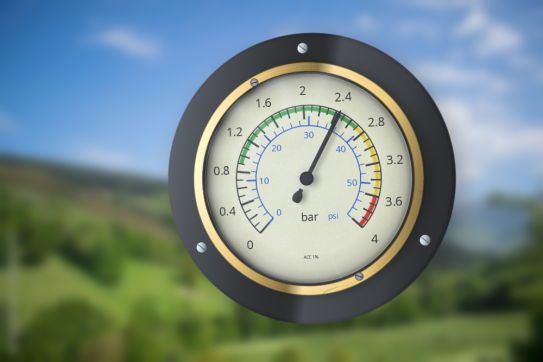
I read 2.45 bar
